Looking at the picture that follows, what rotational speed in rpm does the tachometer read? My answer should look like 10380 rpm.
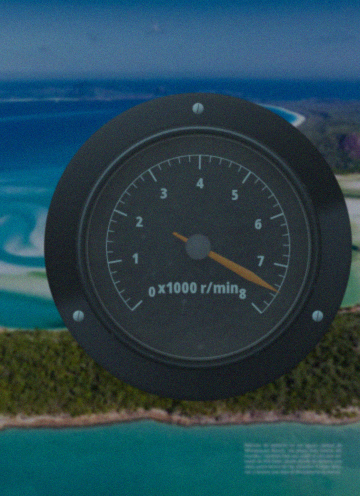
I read 7500 rpm
